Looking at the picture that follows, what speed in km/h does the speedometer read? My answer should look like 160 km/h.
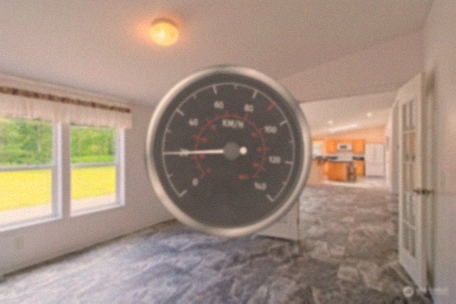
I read 20 km/h
